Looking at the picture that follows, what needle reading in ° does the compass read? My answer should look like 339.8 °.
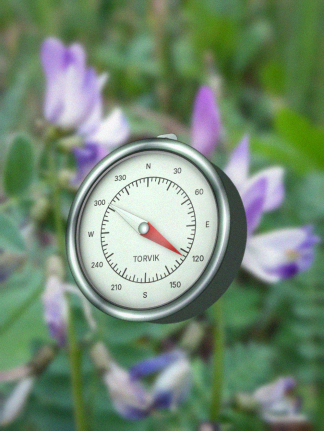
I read 125 °
